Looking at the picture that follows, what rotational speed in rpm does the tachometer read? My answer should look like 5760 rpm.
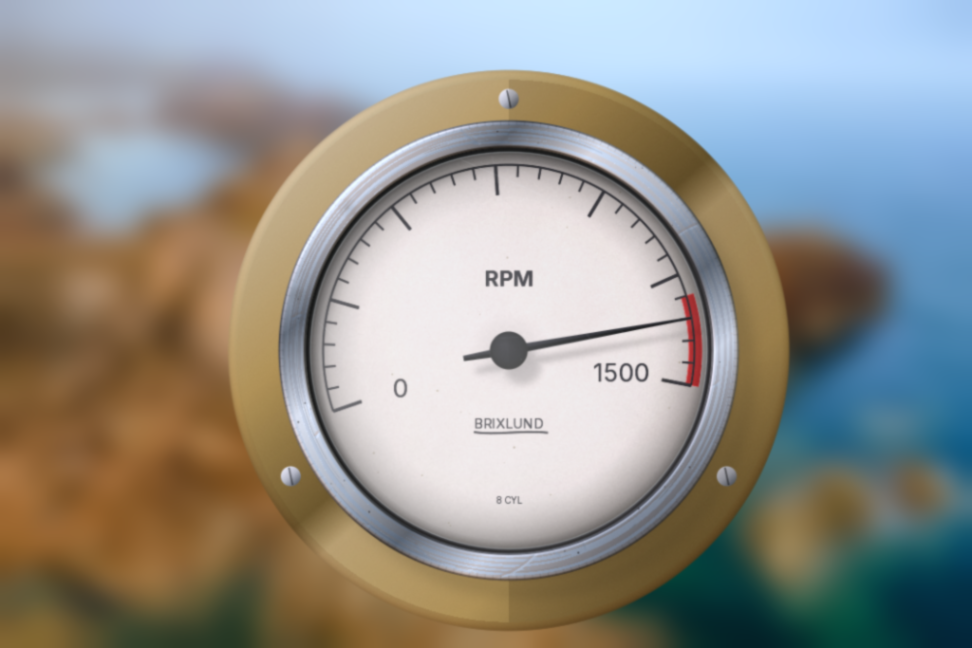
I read 1350 rpm
